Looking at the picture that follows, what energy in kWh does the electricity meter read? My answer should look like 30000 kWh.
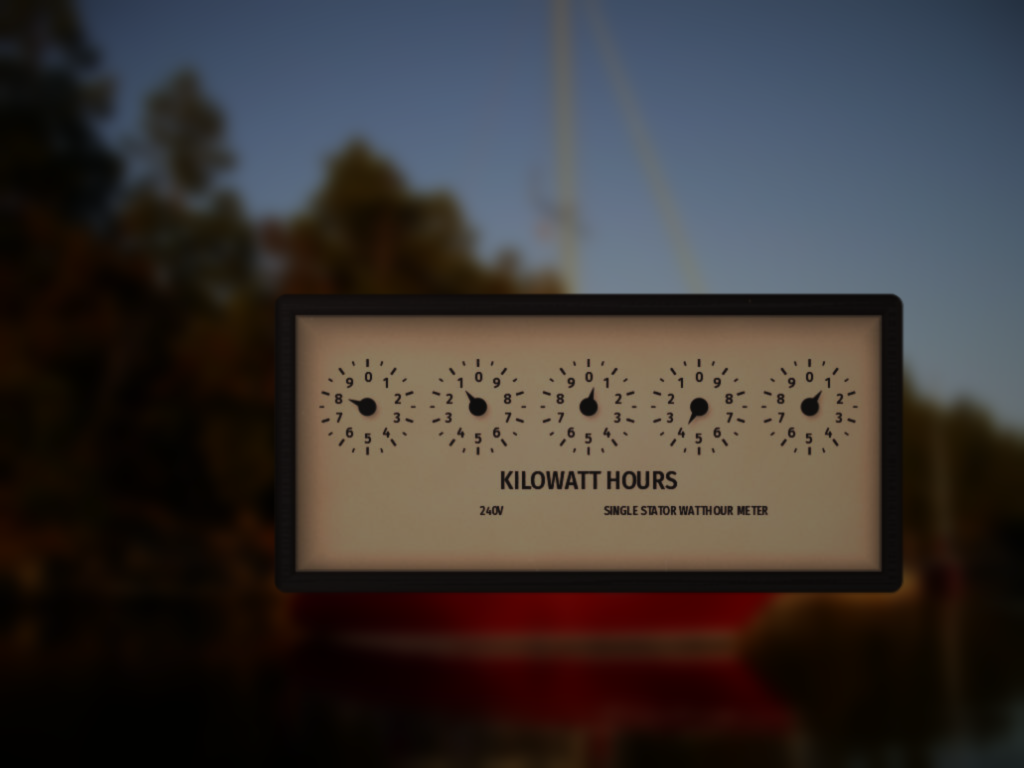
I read 81041 kWh
